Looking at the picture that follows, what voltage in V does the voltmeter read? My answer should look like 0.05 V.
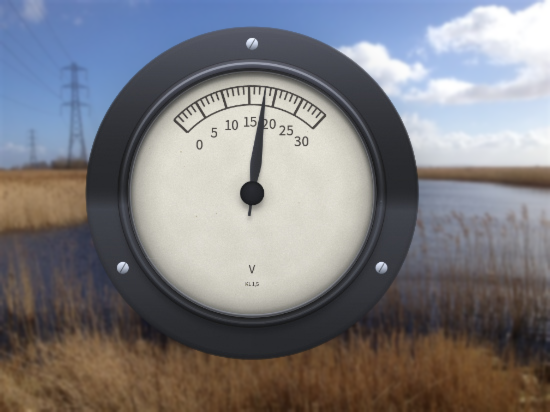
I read 18 V
